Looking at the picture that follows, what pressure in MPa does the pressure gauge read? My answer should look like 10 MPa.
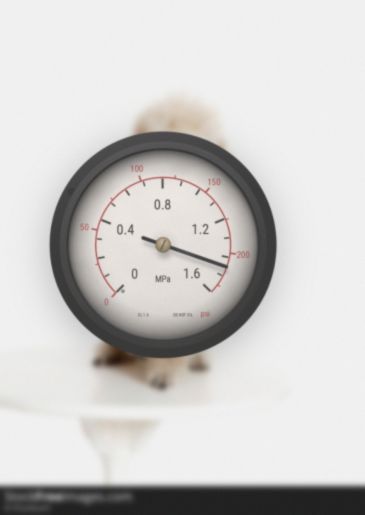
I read 1.45 MPa
